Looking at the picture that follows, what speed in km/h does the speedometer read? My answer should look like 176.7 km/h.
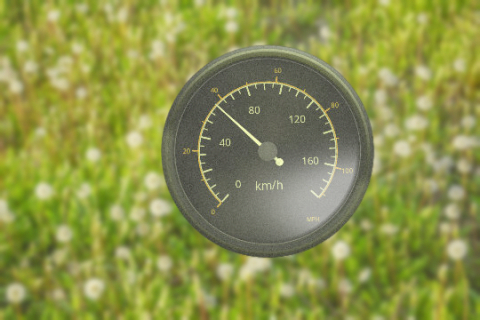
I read 60 km/h
